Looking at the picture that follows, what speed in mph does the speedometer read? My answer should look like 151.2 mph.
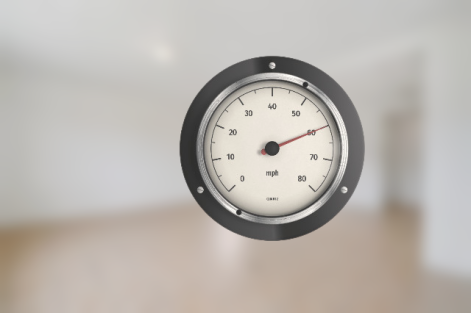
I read 60 mph
